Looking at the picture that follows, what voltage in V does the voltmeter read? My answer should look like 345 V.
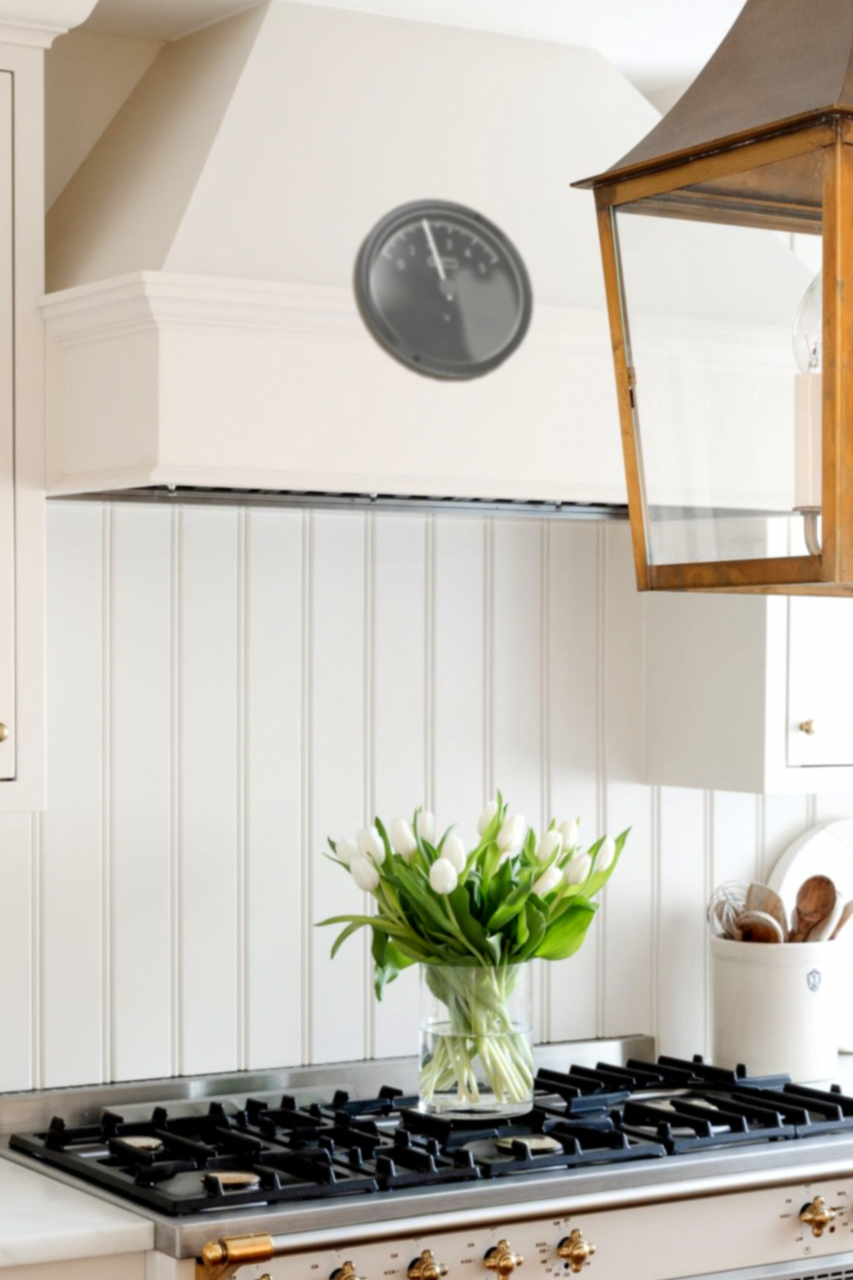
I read 2 V
